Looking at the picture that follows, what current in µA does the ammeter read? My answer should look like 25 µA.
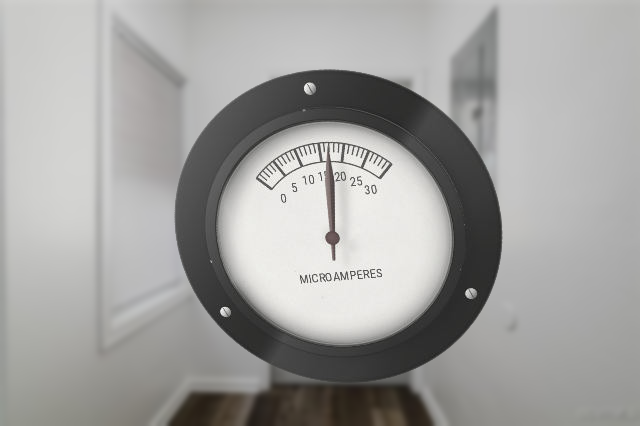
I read 17 µA
